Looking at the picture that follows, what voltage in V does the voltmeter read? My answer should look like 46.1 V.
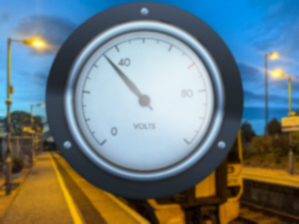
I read 35 V
